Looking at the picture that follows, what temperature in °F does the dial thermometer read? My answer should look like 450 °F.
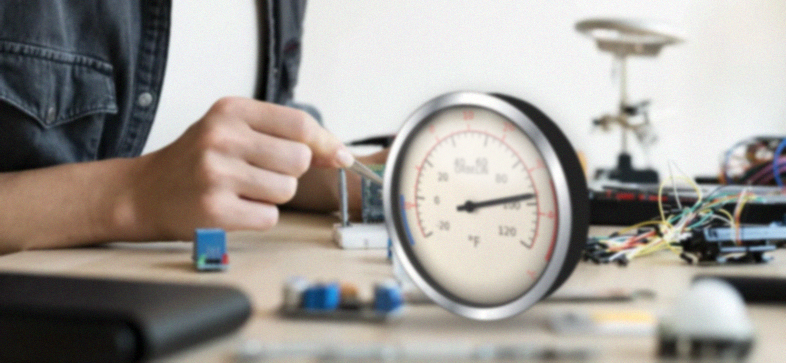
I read 96 °F
